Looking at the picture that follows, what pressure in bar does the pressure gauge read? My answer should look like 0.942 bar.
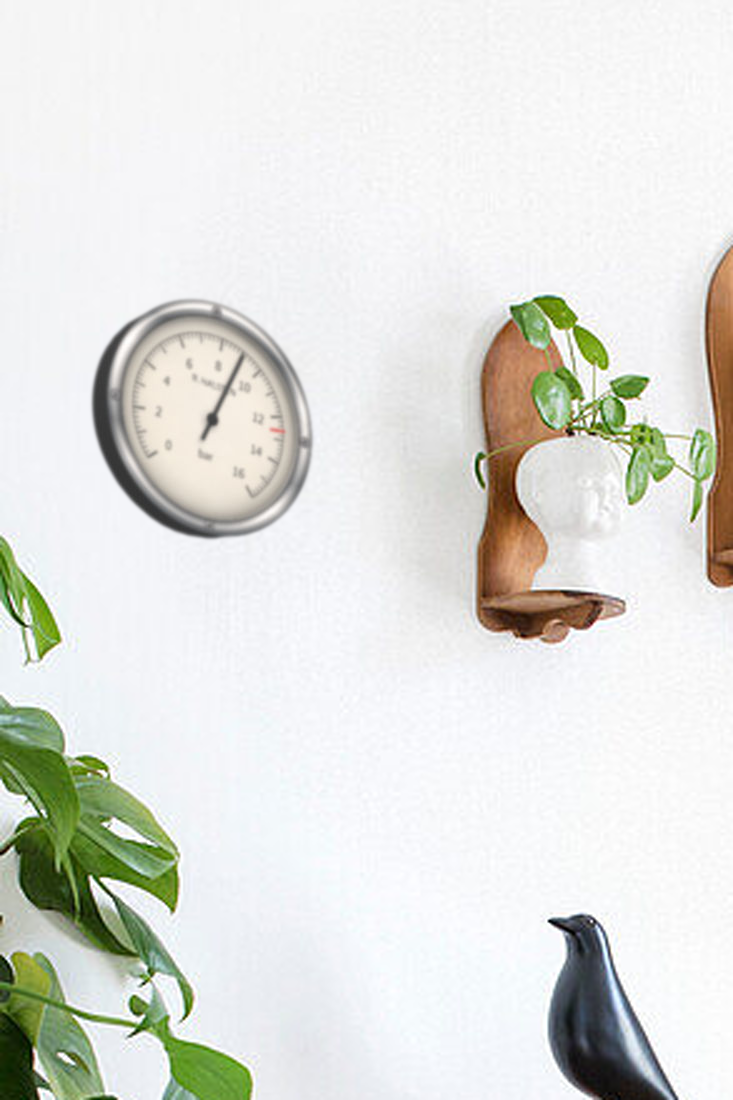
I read 9 bar
